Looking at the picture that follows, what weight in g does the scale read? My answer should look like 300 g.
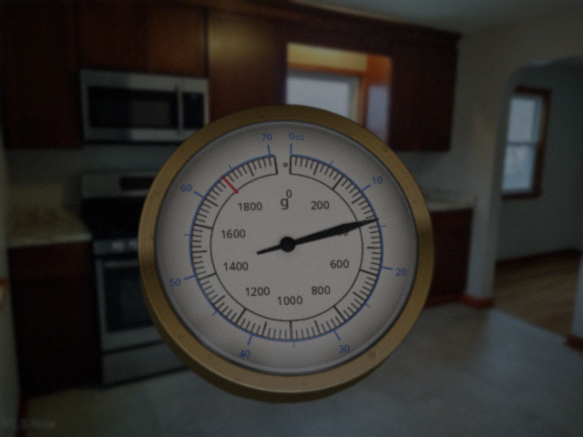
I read 400 g
